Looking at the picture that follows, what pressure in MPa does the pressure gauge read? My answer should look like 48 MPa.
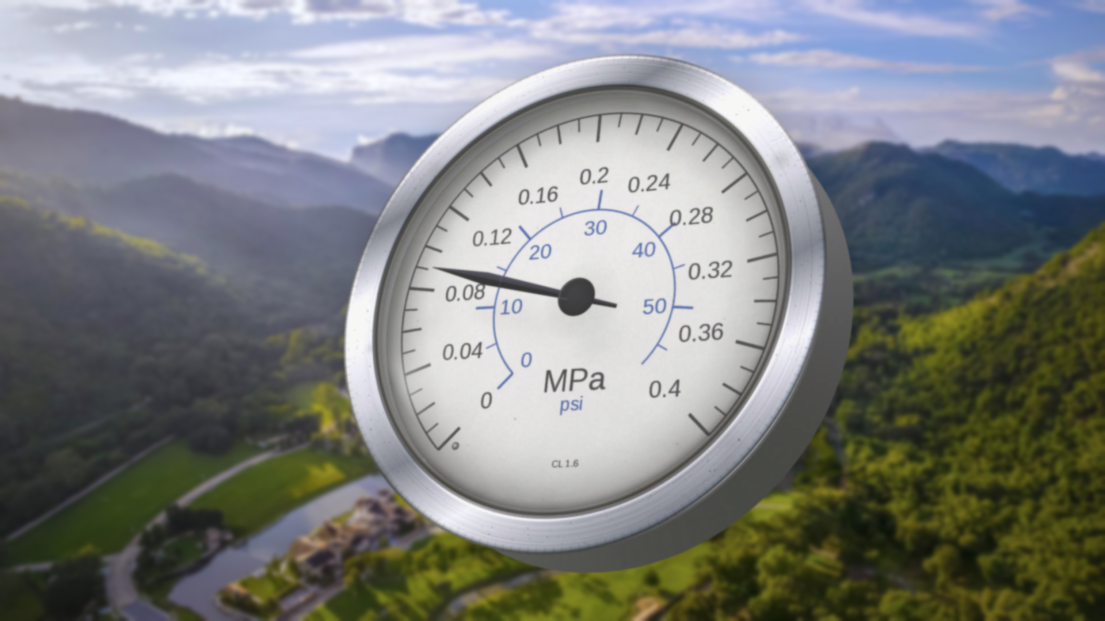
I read 0.09 MPa
